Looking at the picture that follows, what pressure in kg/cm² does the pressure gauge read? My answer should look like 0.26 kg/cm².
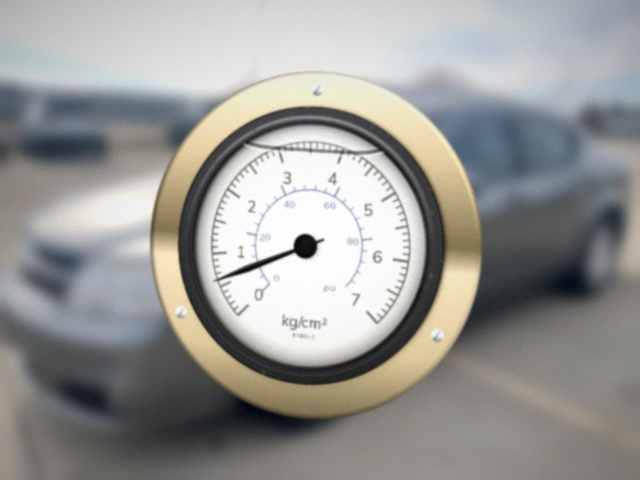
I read 0.6 kg/cm²
